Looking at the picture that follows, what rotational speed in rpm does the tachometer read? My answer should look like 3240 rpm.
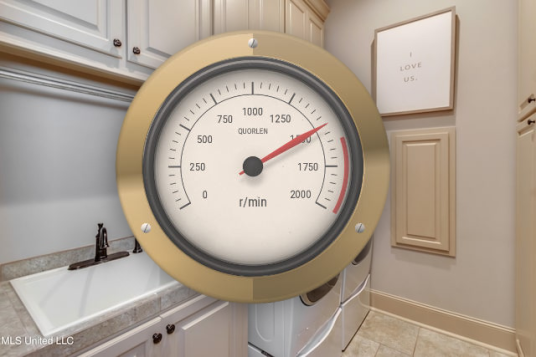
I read 1500 rpm
